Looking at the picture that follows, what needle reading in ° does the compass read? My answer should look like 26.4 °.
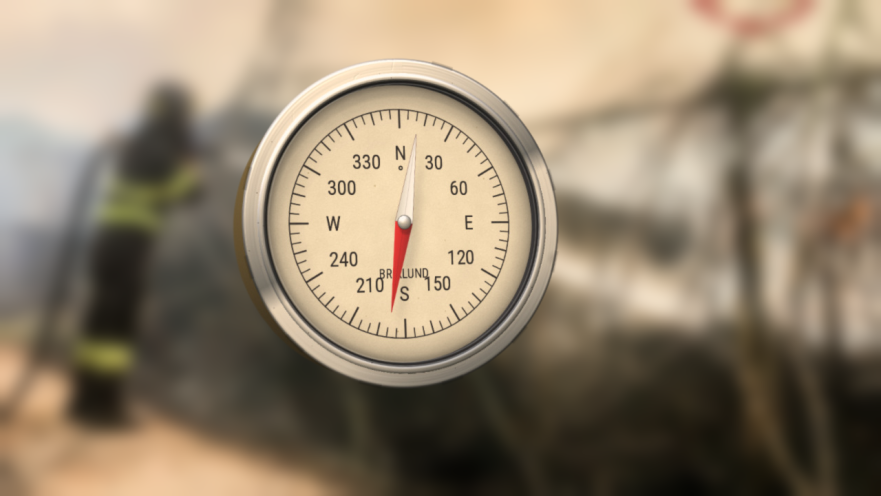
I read 190 °
